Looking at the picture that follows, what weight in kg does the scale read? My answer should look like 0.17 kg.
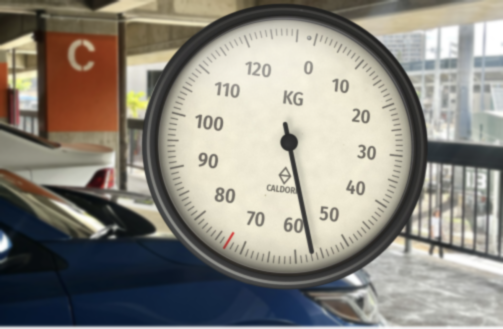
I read 57 kg
